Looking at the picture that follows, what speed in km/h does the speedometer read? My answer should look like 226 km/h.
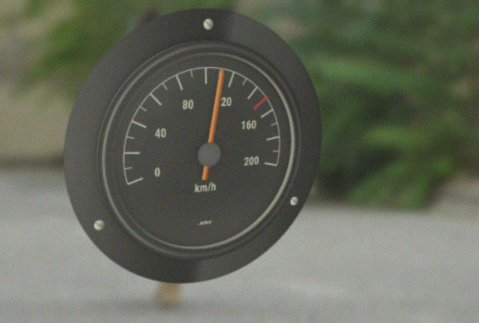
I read 110 km/h
